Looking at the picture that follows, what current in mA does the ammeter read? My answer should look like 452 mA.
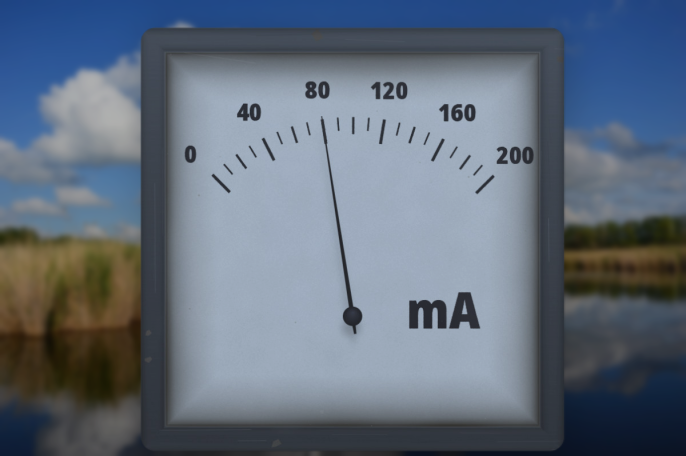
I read 80 mA
